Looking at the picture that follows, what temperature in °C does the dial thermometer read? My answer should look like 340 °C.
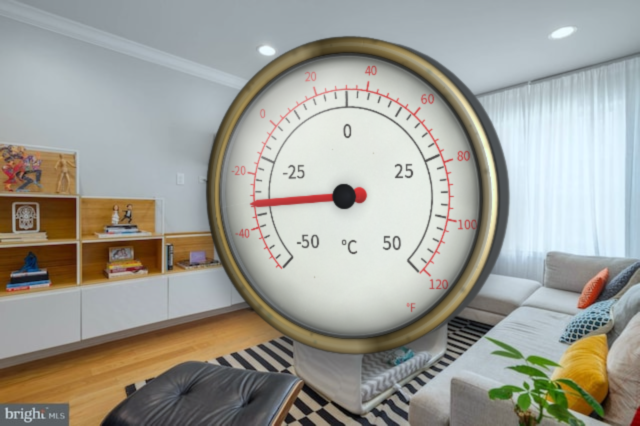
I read -35 °C
